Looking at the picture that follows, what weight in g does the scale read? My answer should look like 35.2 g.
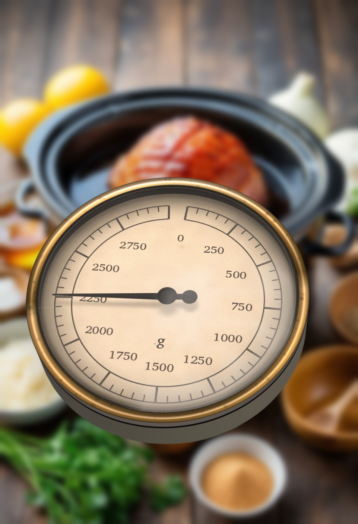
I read 2250 g
